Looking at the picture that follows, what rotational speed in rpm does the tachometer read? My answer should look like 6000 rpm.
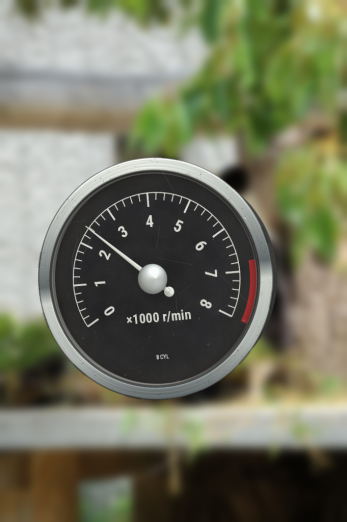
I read 2400 rpm
